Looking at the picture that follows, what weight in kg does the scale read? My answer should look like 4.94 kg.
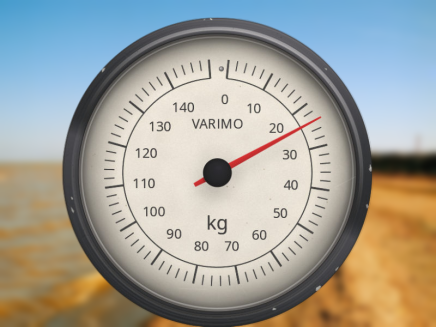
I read 24 kg
